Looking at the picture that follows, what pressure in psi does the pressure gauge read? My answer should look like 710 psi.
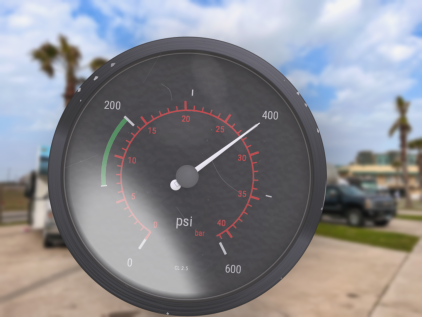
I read 400 psi
